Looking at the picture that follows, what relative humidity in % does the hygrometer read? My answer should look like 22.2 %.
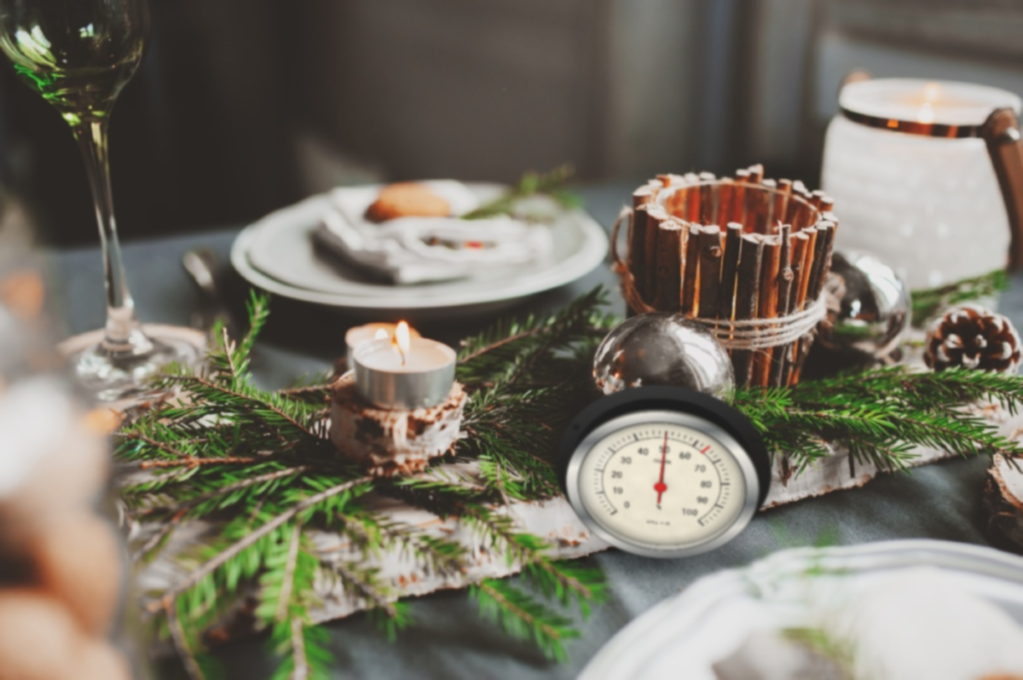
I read 50 %
